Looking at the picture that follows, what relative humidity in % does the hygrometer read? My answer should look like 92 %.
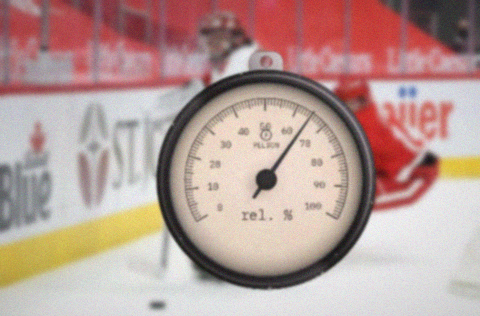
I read 65 %
